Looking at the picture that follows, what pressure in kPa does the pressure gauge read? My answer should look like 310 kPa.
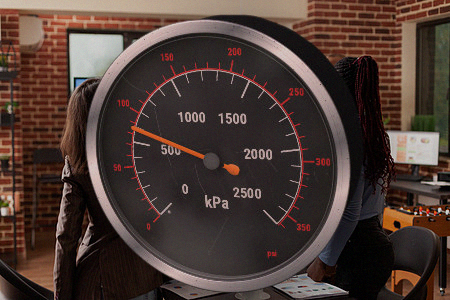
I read 600 kPa
